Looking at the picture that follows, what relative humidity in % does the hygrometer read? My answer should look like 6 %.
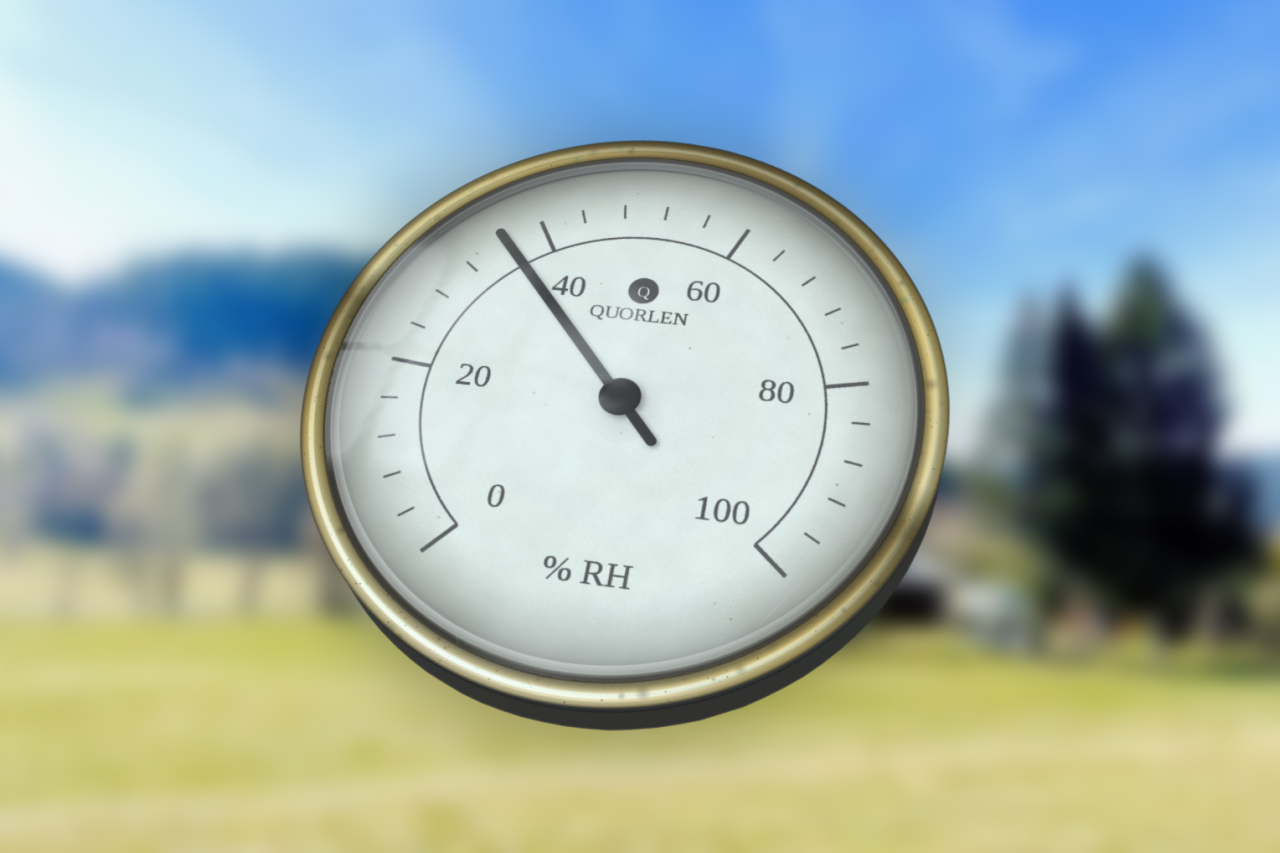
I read 36 %
